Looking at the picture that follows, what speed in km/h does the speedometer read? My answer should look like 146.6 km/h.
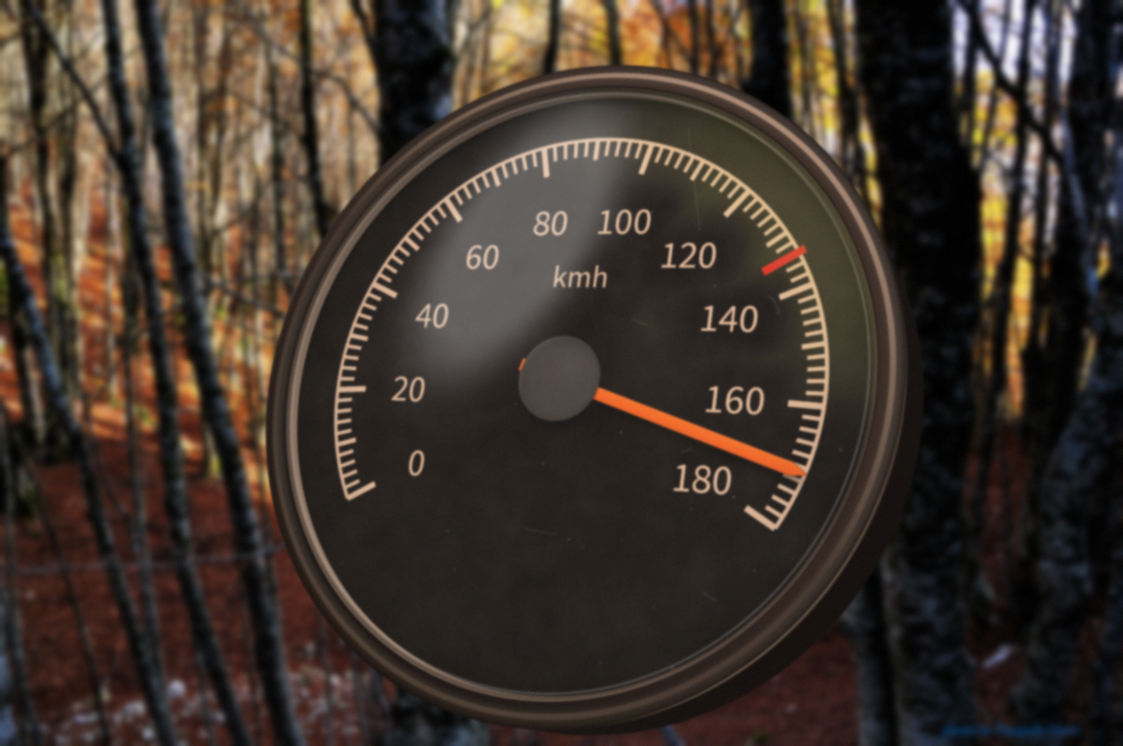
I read 171 km/h
